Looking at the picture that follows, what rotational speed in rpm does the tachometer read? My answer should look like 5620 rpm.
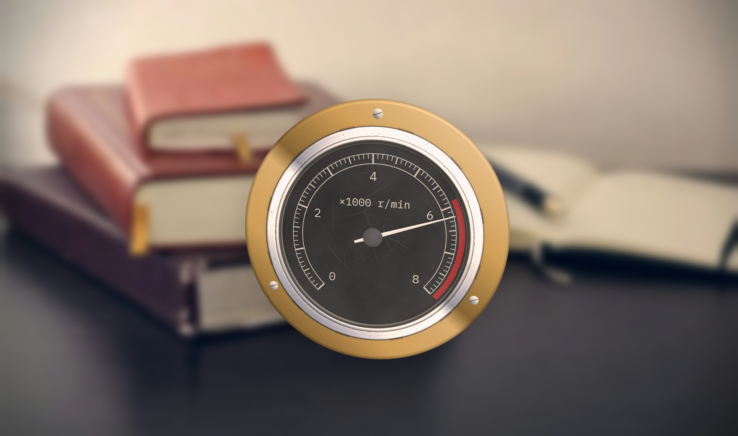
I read 6200 rpm
